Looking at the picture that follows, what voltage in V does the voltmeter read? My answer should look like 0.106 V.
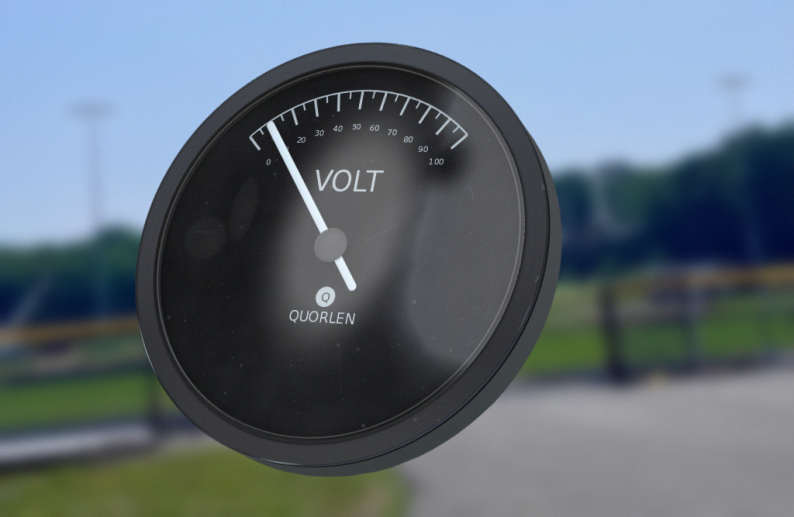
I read 10 V
